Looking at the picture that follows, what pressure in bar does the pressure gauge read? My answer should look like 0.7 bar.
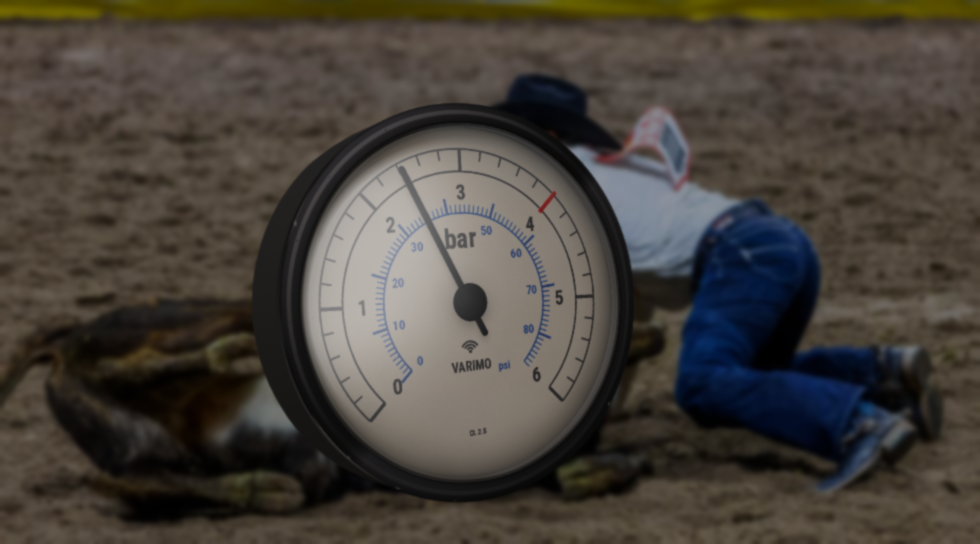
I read 2.4 bar
